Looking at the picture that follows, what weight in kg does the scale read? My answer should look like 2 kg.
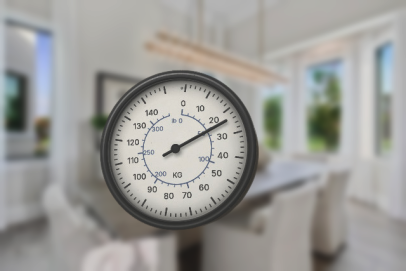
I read 24 kg
